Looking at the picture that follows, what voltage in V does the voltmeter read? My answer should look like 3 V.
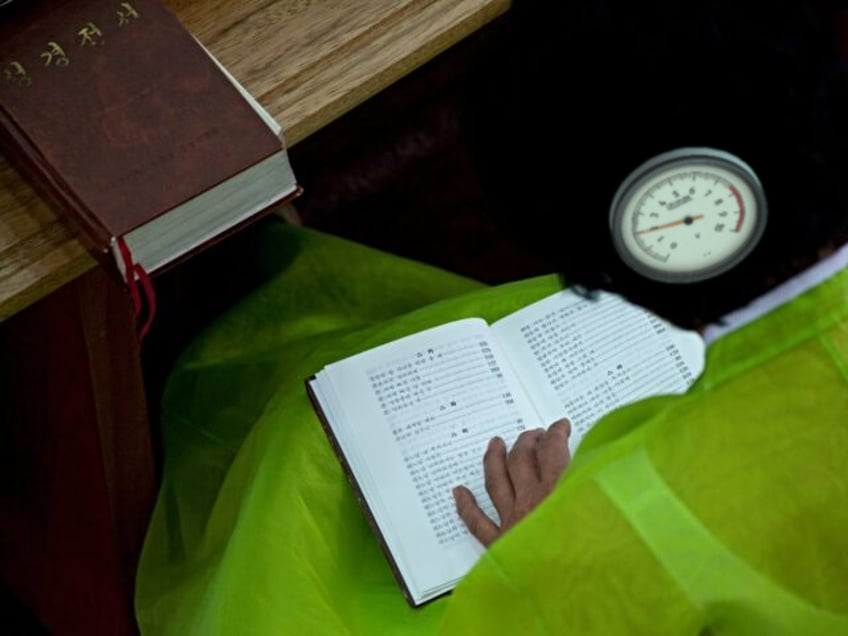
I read 2 V
